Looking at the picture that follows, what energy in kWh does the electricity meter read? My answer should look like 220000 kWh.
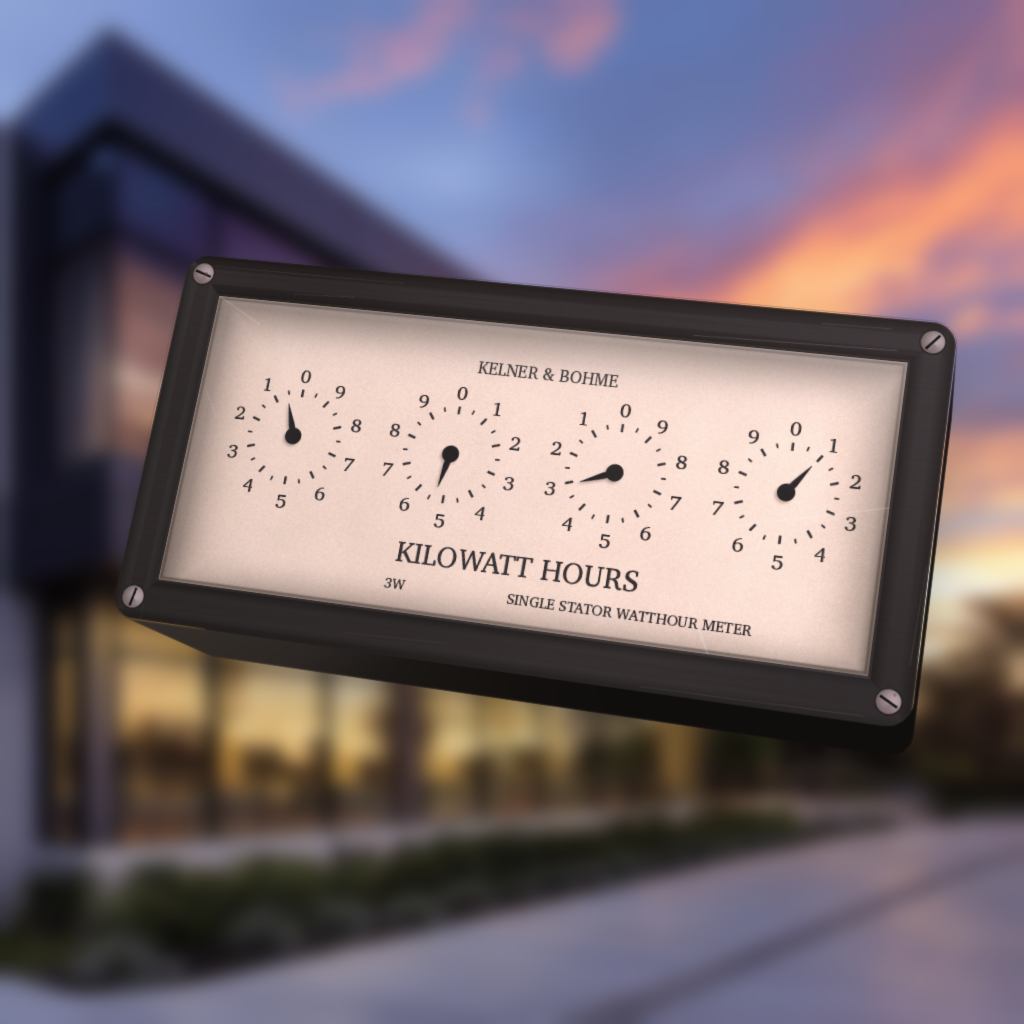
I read 531 kWh
